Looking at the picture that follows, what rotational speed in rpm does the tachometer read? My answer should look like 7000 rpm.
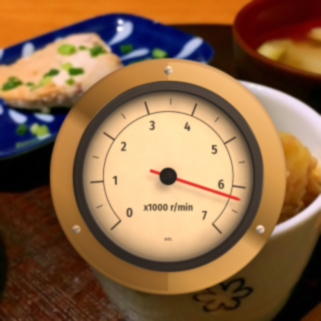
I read 6250 rpm
